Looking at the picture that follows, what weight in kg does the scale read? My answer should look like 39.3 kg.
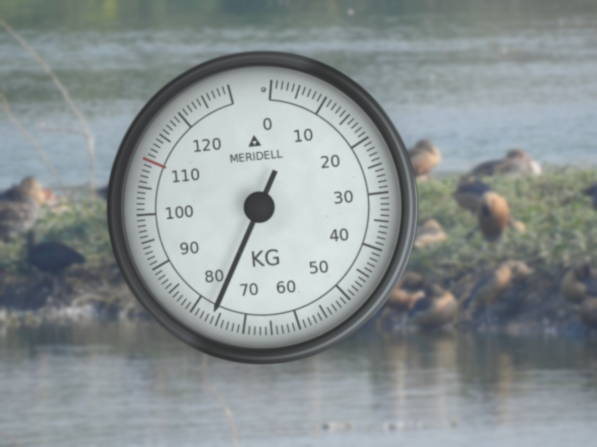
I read 76 kg
